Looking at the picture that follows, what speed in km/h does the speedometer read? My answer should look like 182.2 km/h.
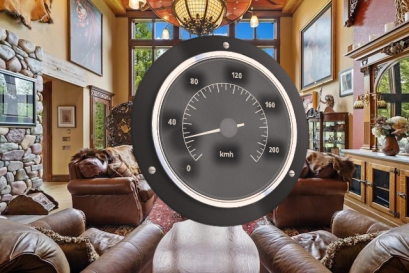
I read 25 km/h
